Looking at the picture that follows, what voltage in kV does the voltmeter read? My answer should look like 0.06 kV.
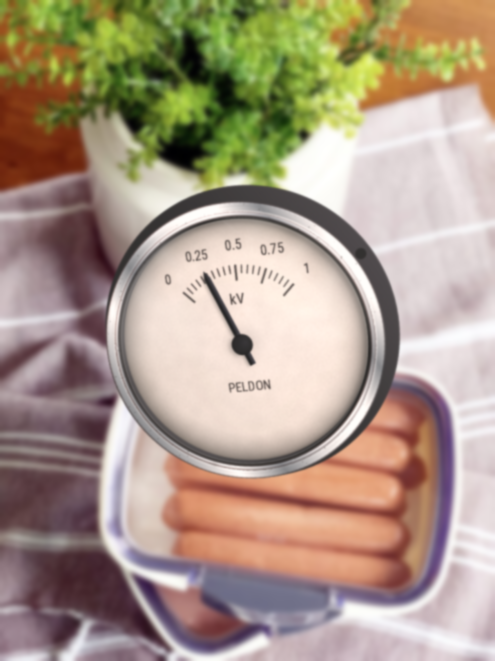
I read 0.25 kV
